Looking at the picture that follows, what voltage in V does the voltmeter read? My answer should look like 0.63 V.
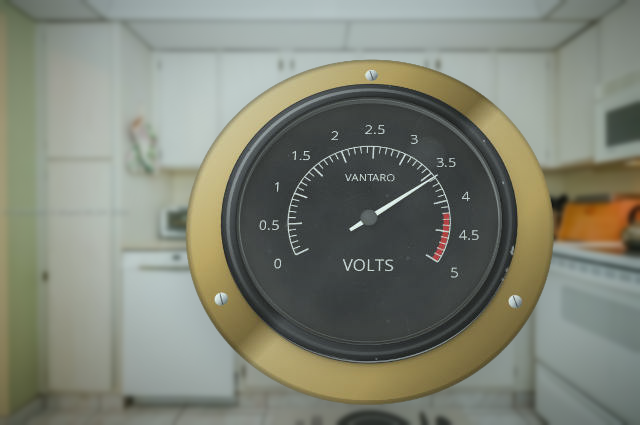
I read 3.6 V
